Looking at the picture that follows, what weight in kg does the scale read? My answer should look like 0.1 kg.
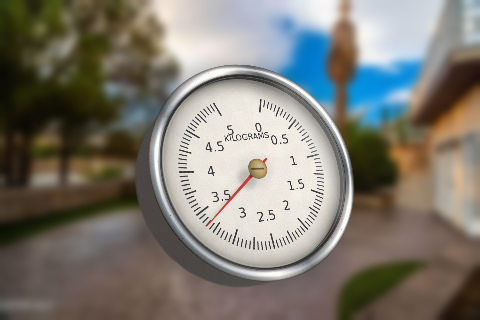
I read 3.35 kg
